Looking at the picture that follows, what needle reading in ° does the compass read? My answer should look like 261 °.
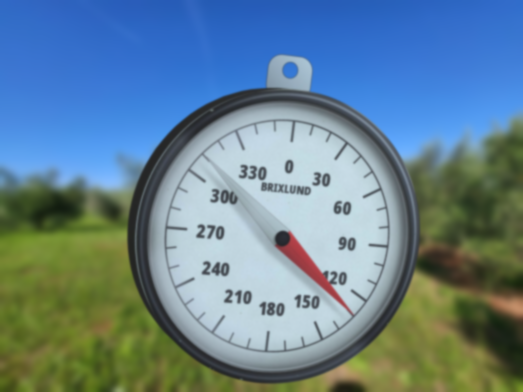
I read 130 °
